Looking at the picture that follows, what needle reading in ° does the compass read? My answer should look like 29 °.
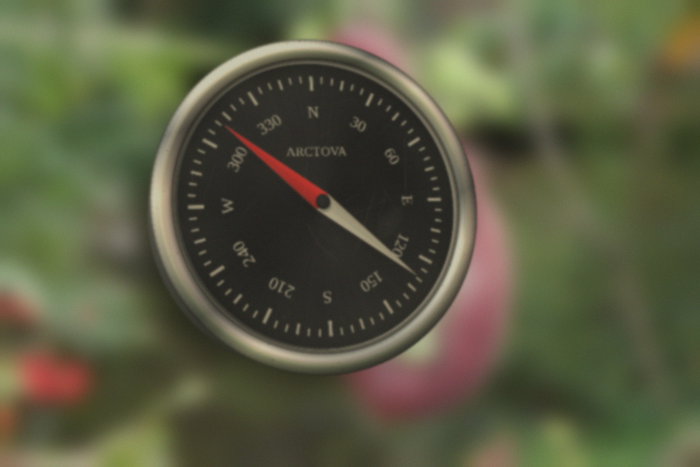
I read 310 °
